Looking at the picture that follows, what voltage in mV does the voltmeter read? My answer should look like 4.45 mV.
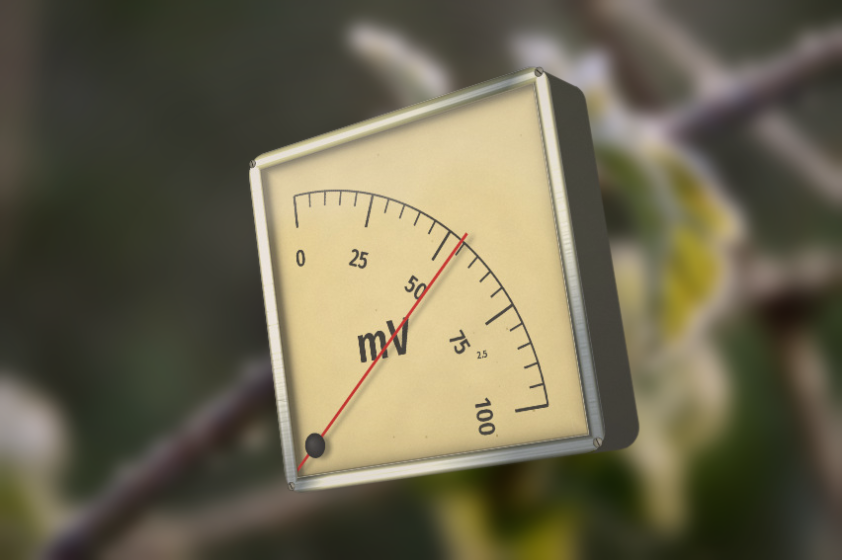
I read 55 mV
